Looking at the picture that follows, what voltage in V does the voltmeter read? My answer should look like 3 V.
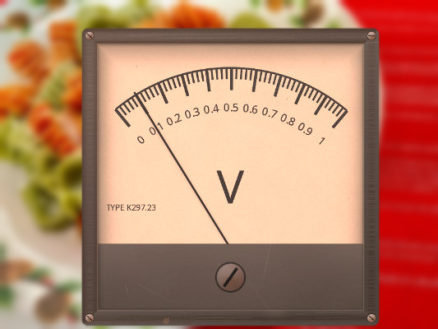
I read 0.1 V
